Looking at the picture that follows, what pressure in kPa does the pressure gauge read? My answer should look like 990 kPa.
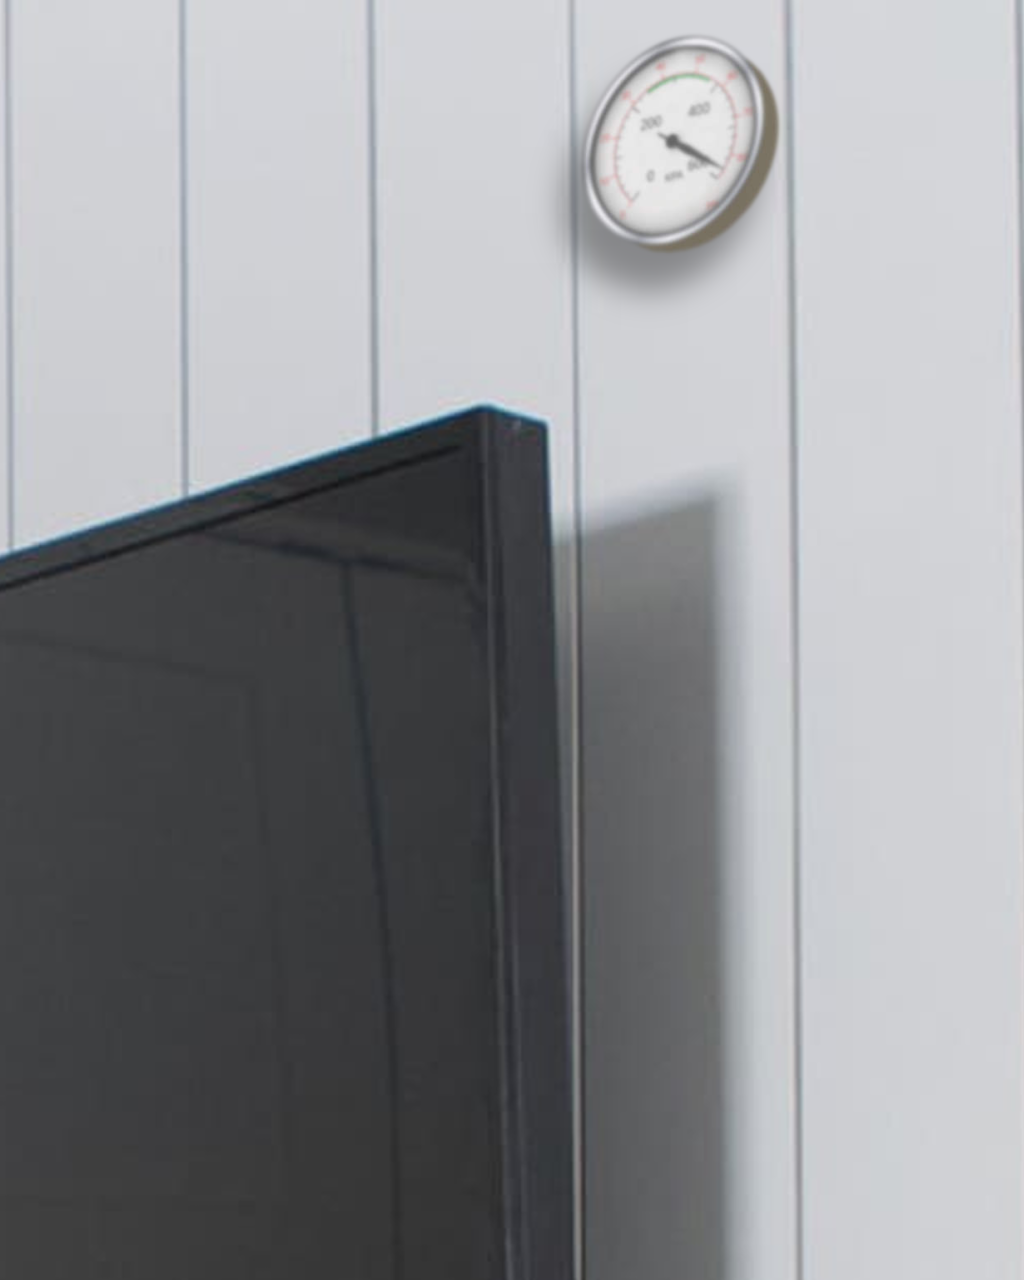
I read 580 kPa
